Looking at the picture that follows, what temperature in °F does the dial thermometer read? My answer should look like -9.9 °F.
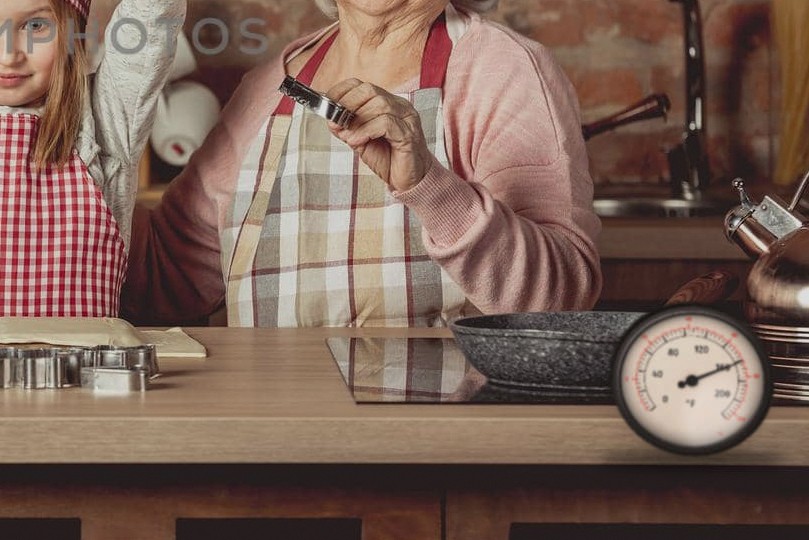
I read 160 °F
